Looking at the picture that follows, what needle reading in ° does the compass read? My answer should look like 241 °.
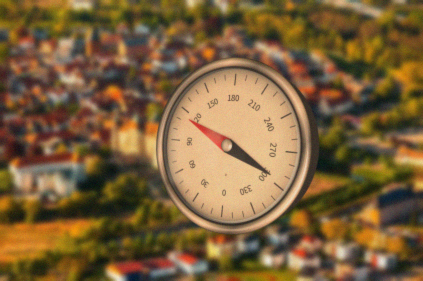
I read 115 °
